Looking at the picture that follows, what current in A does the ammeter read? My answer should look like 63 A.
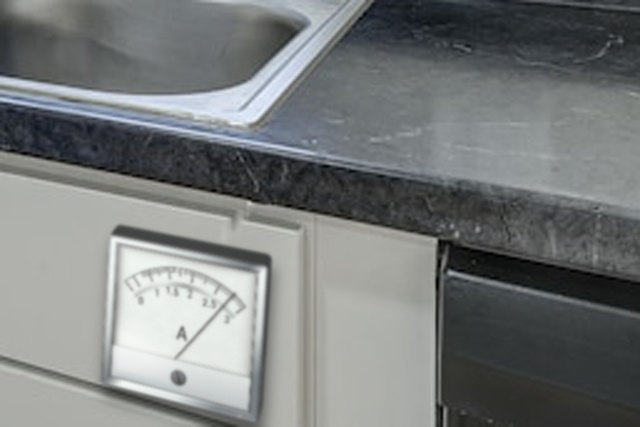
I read 2.75 A
